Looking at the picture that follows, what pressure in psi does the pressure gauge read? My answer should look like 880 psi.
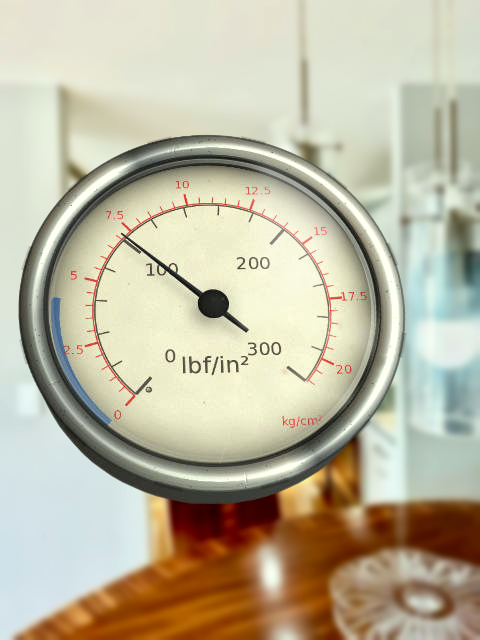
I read 100 psi
